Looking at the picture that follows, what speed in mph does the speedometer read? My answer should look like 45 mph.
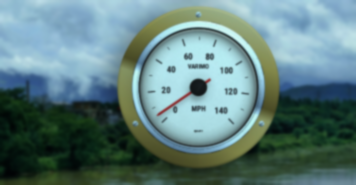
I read 5 mph
